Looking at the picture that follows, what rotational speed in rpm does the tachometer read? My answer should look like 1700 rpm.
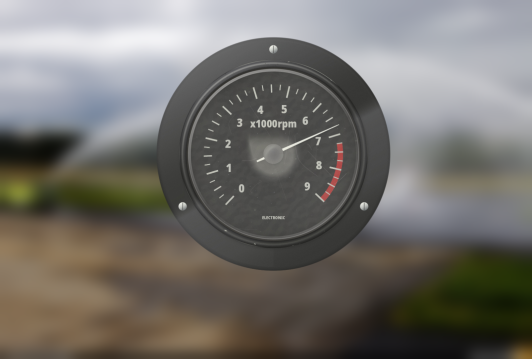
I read 6750 rpm
